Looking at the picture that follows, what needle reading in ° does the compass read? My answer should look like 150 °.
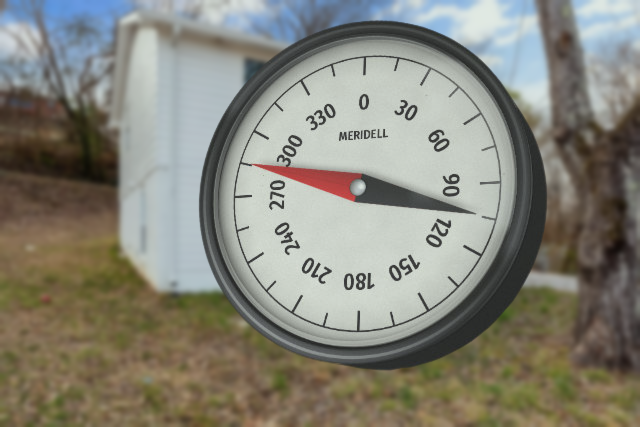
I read 285 °
